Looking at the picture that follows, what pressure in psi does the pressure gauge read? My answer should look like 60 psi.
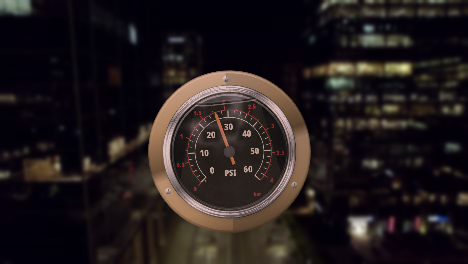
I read 26 psi
